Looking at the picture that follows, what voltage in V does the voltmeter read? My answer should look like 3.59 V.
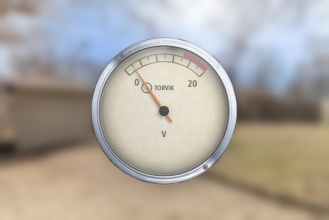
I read 2 V
